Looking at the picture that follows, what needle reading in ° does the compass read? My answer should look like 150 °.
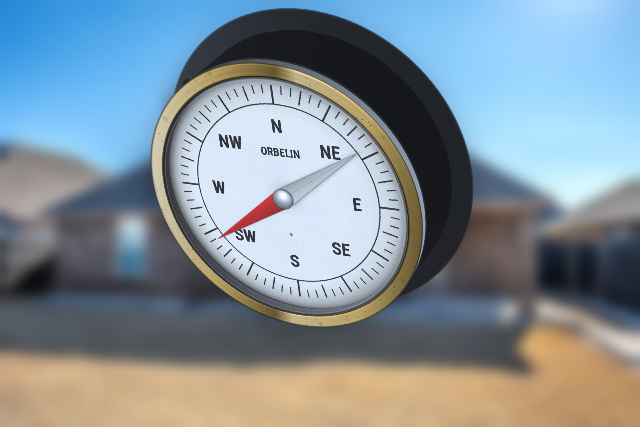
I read 235 °
